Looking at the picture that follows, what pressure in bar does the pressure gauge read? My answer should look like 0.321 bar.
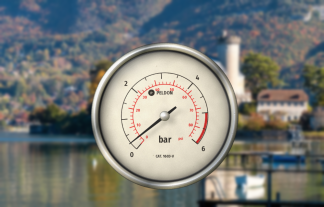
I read 0.25 bar
